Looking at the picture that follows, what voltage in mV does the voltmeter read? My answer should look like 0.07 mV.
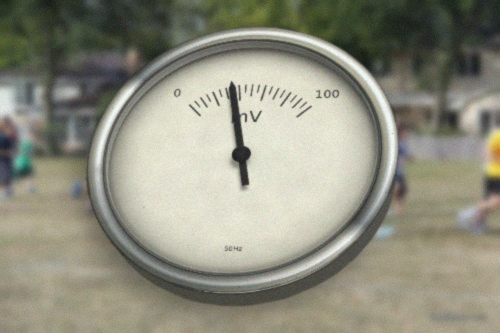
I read 35 mV
